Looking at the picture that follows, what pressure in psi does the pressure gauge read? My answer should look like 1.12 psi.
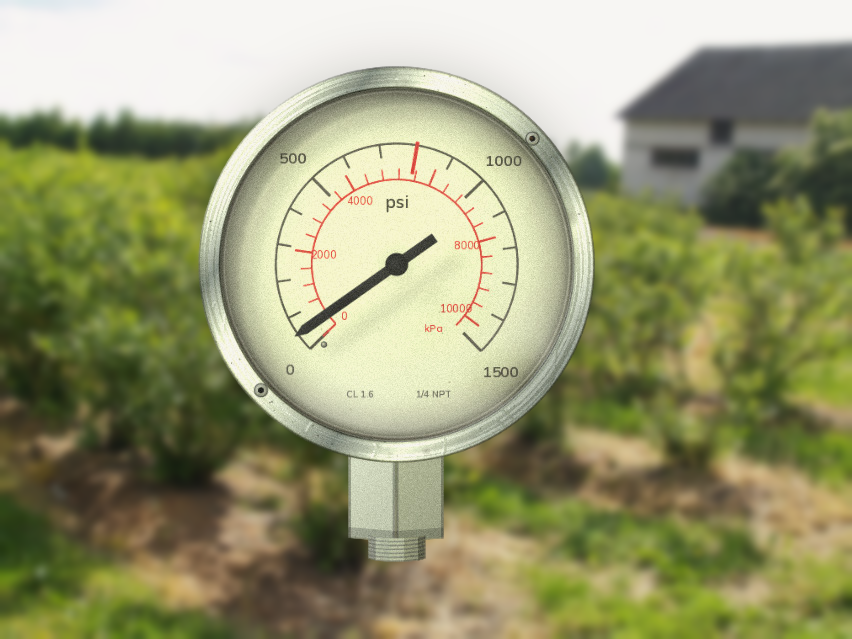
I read 50 psi
